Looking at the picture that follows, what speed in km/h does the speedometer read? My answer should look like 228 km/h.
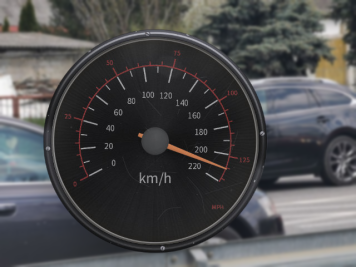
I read 210 km/h
